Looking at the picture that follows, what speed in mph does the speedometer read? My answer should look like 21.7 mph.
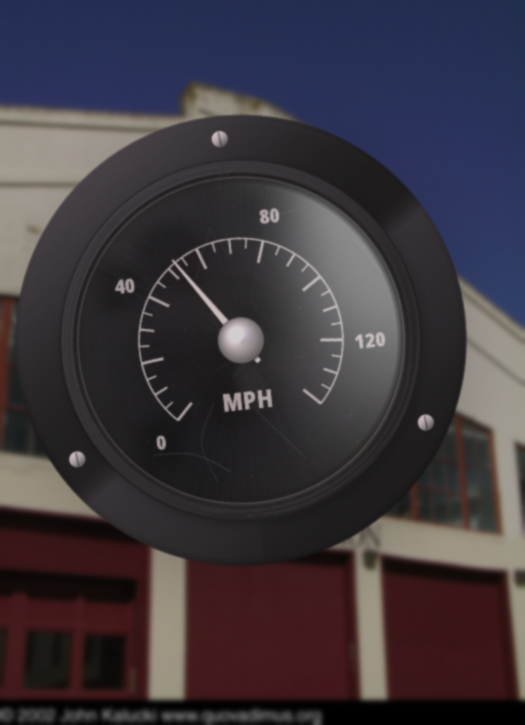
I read 52.5 mph
